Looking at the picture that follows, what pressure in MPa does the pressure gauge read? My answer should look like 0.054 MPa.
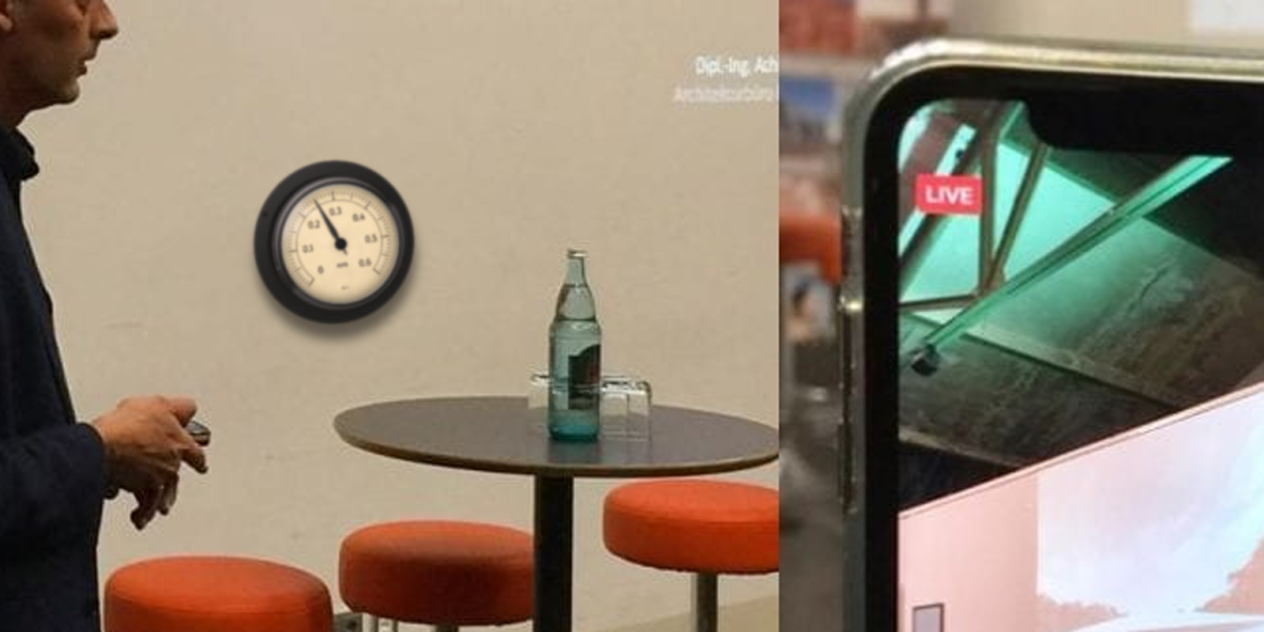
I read 0.25 MPa
